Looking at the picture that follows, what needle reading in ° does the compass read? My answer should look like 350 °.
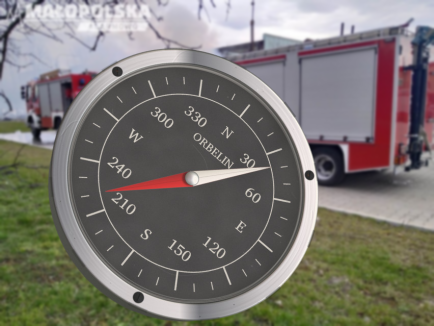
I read 220 °
